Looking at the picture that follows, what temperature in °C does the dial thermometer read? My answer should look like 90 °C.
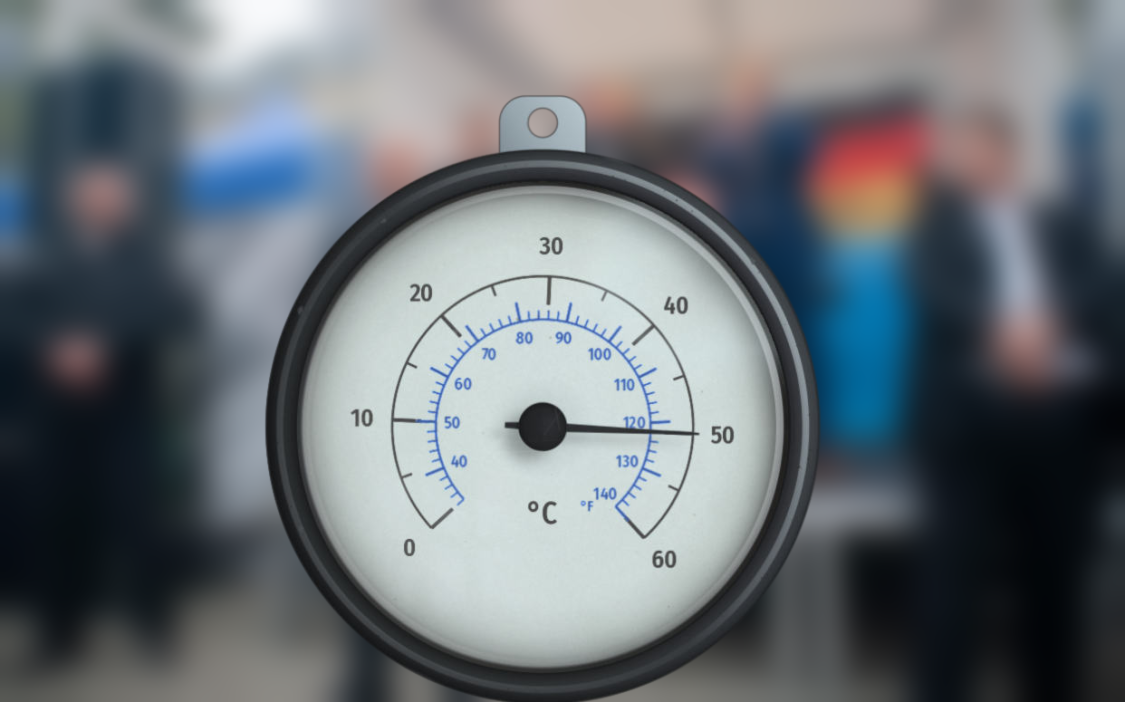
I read 50 °C
